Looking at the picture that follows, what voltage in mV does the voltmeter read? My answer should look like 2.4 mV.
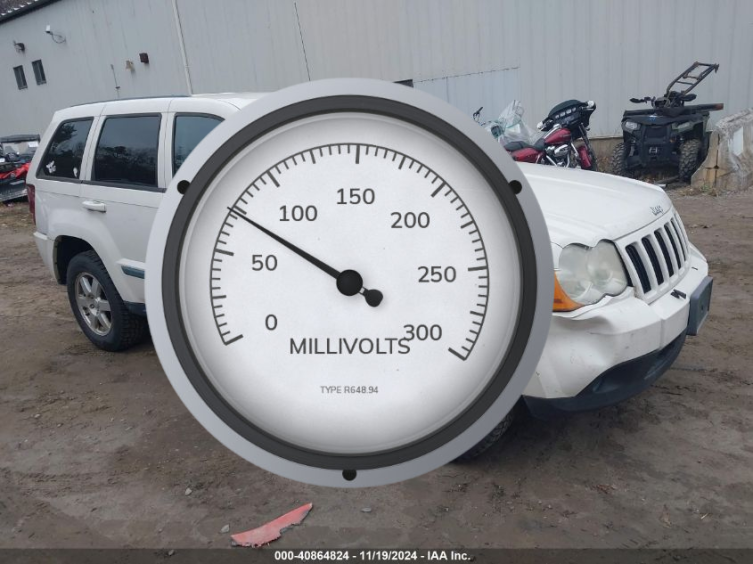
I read 72.5 mV
